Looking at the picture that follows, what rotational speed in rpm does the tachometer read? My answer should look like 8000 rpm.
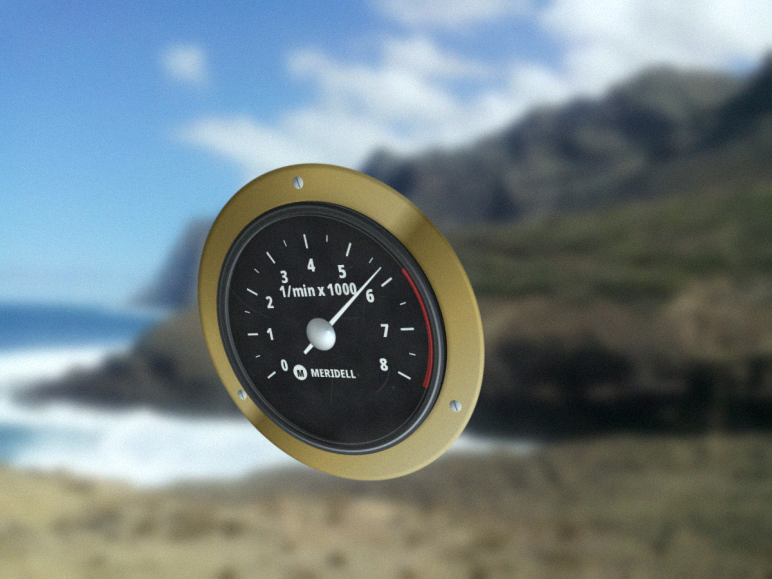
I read 5750 rpm
